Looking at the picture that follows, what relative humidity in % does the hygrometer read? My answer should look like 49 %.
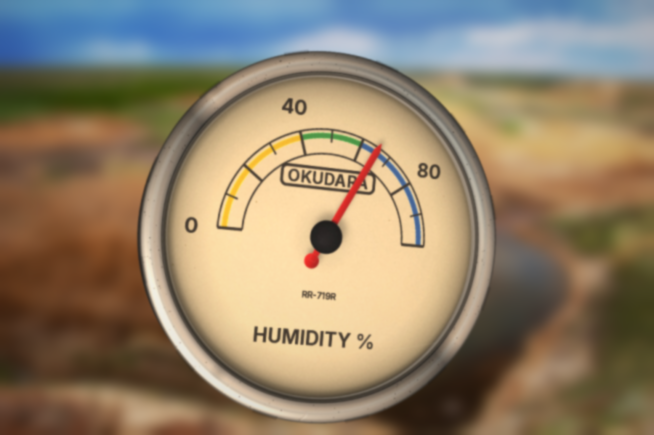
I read 65 %
